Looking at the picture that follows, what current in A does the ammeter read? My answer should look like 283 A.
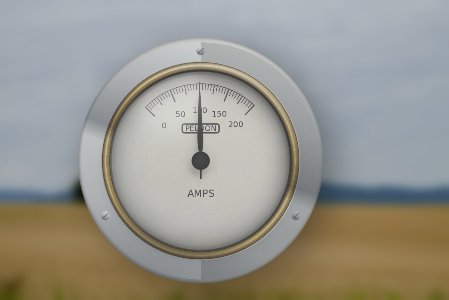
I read 100 A
